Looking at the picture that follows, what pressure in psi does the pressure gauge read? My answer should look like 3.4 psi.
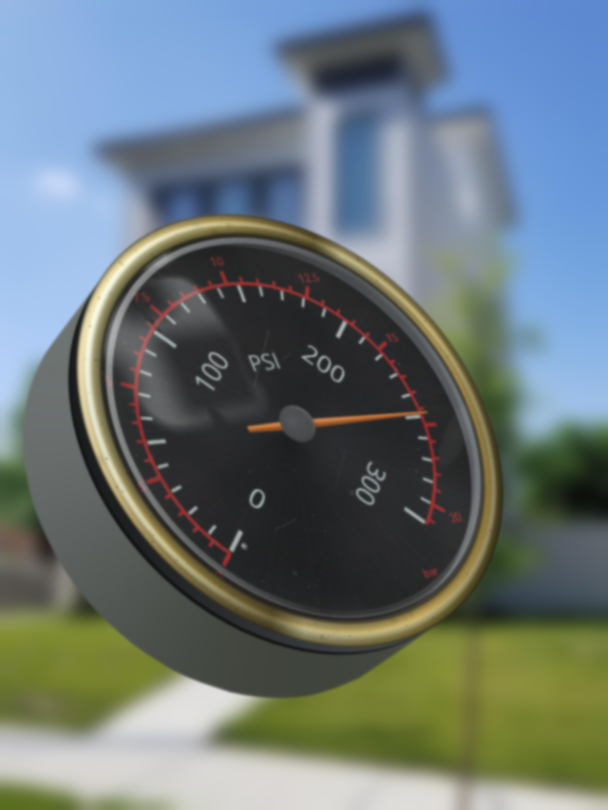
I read 250 psi
